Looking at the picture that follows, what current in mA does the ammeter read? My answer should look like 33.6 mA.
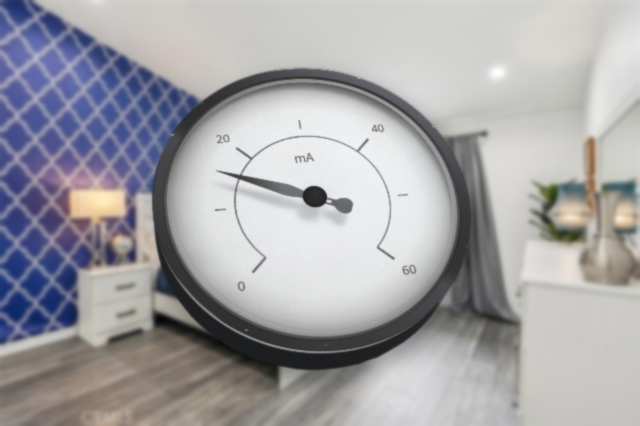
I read 15 mA
